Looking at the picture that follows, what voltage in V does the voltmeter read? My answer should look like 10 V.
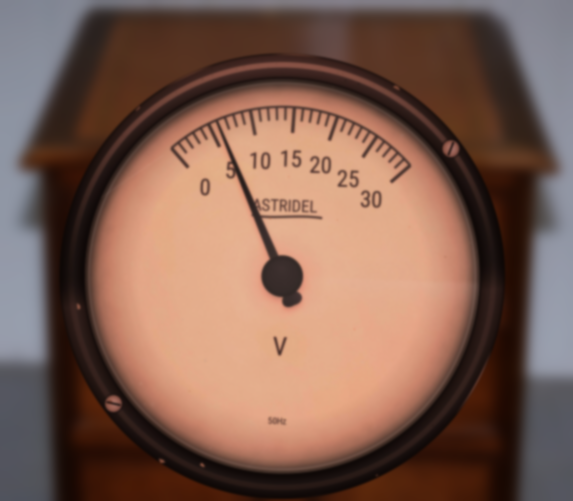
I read 6 V
